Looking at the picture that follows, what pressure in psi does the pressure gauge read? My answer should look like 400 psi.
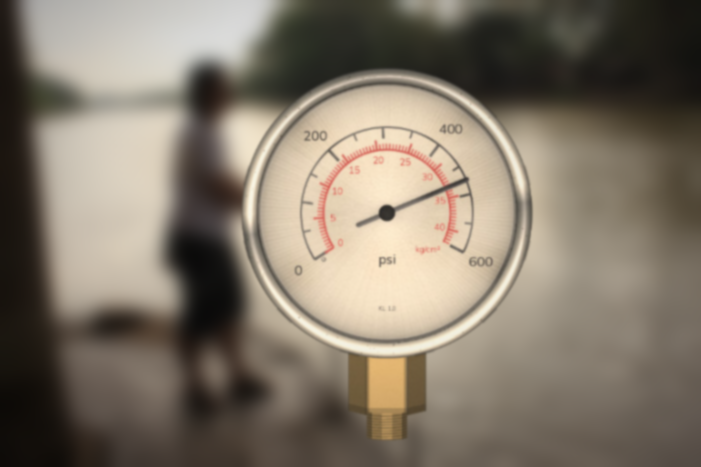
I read 475 psi
